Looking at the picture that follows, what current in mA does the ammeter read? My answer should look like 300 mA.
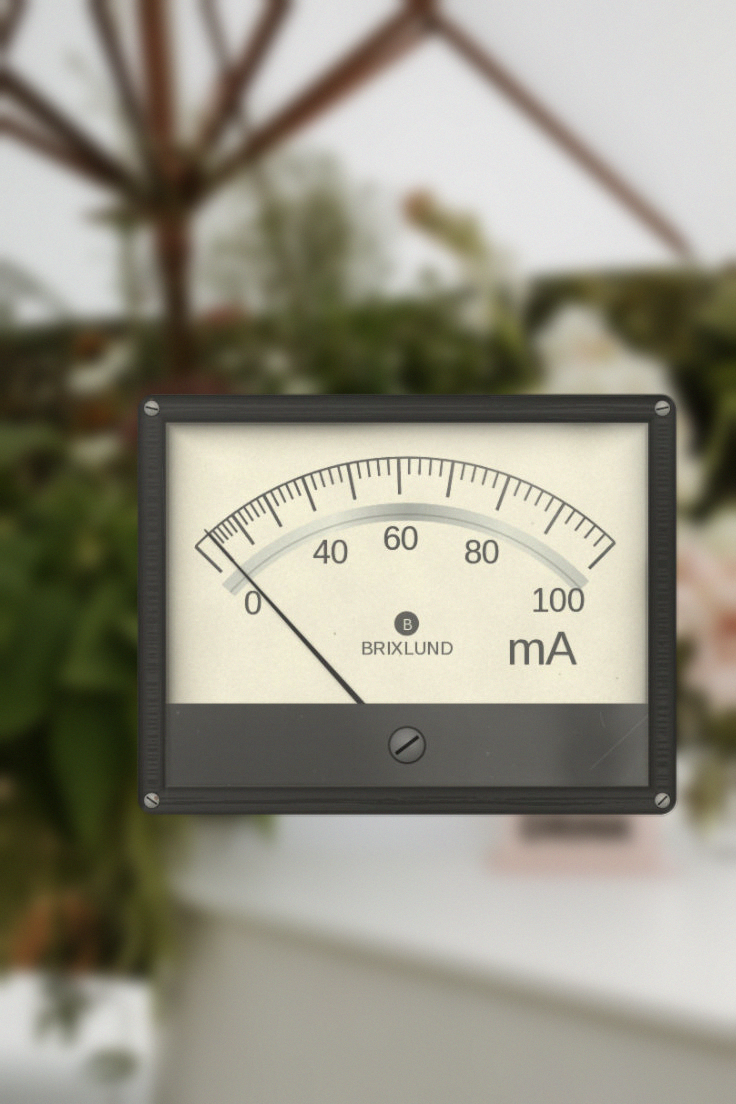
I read 10 mA
